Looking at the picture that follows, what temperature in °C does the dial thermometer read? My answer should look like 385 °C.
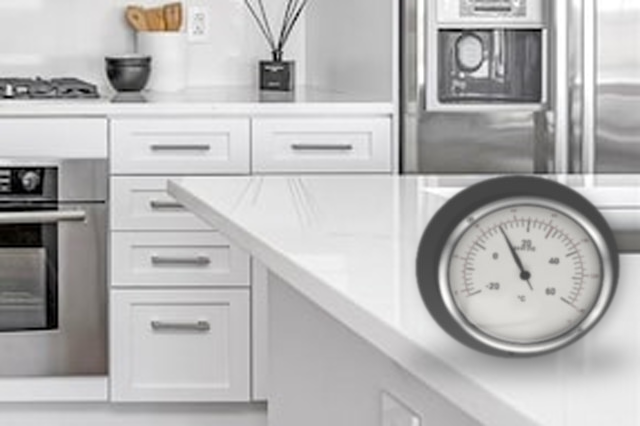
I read 10 °C
